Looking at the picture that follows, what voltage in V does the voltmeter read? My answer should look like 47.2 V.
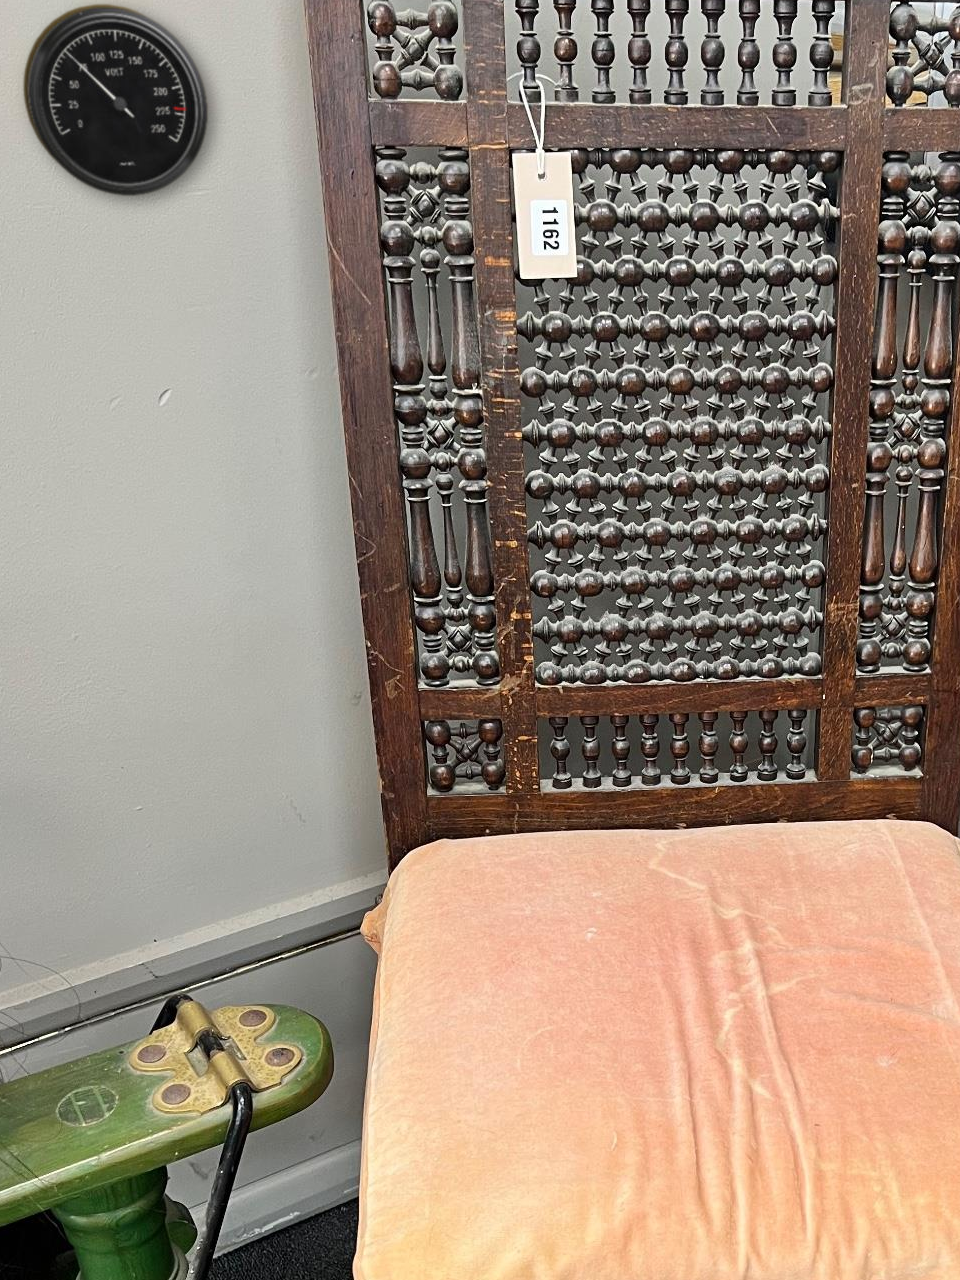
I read 75 V
